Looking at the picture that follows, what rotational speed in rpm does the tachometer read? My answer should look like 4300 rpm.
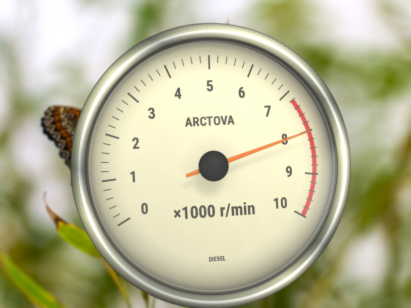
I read 8000 rpm
